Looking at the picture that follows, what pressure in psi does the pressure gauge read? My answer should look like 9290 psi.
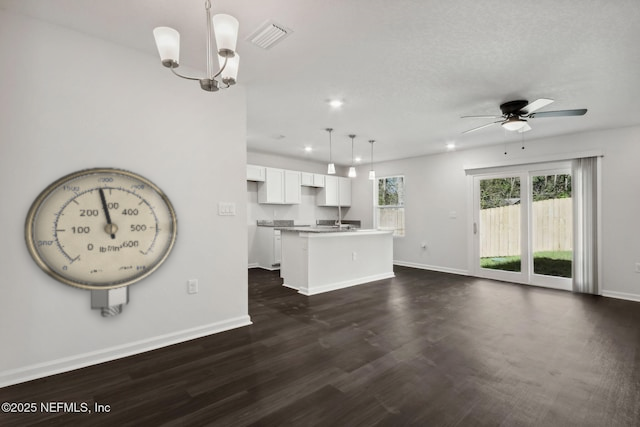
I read 275 psi
